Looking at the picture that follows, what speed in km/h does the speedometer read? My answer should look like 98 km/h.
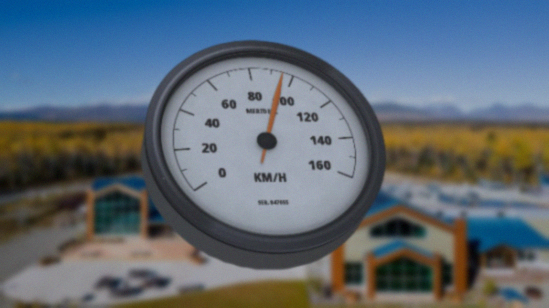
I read 95 km/h
